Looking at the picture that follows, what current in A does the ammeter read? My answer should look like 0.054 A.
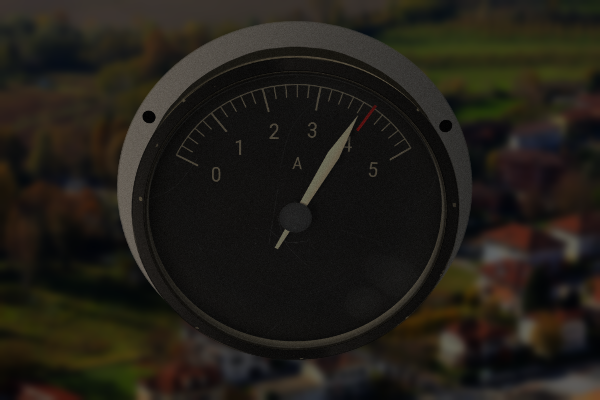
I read 3.8 A
